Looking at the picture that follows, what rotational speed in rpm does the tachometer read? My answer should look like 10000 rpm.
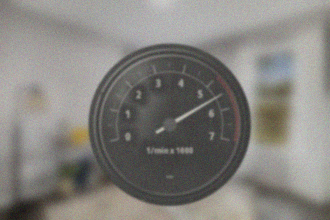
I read 5500 rpm
